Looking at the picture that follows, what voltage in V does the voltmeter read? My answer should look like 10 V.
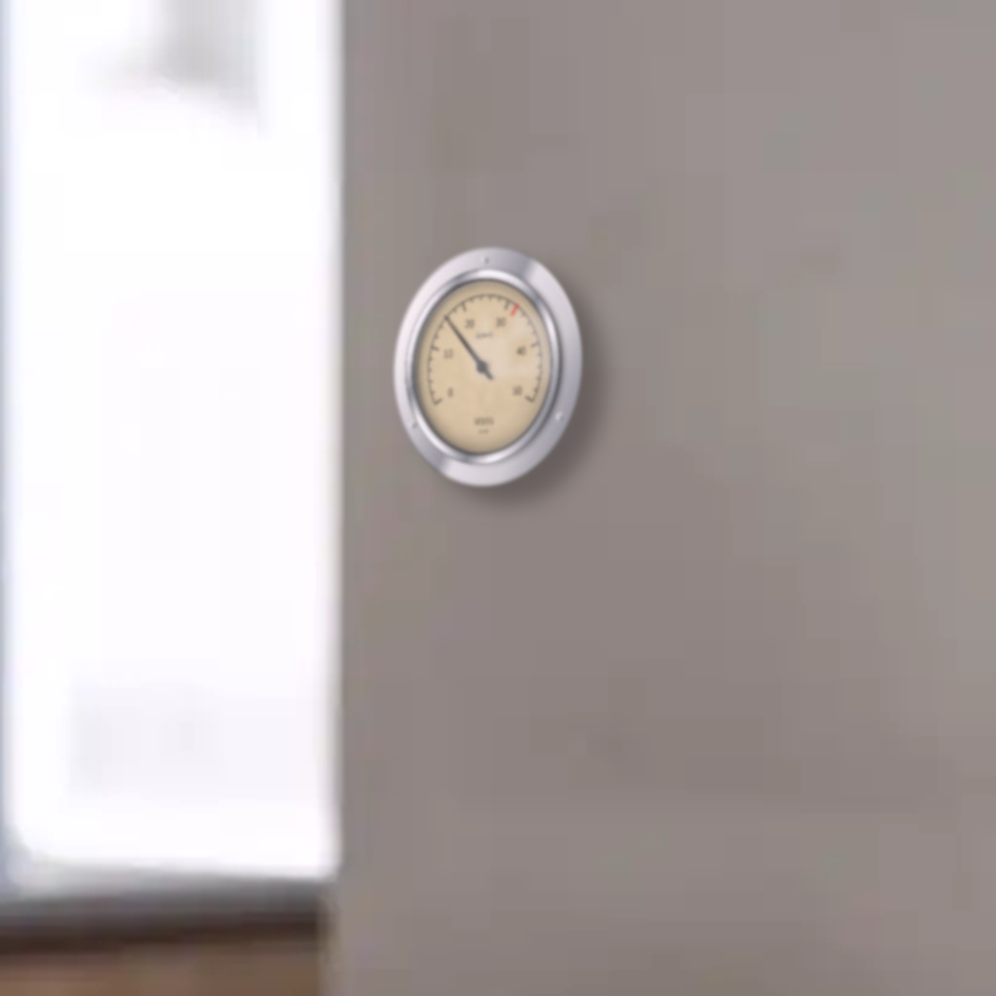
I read 16 V
